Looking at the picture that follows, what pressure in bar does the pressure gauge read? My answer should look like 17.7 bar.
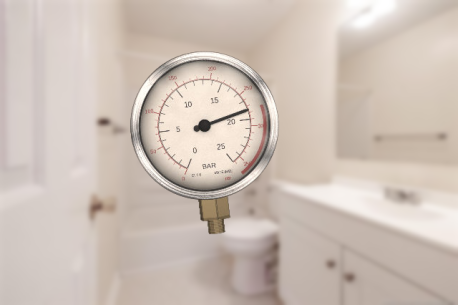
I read 19 bar
